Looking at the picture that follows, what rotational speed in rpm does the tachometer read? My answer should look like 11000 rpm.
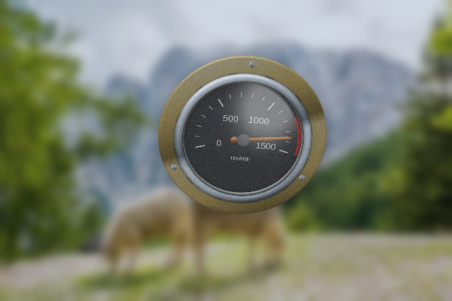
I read 1350 rpm
